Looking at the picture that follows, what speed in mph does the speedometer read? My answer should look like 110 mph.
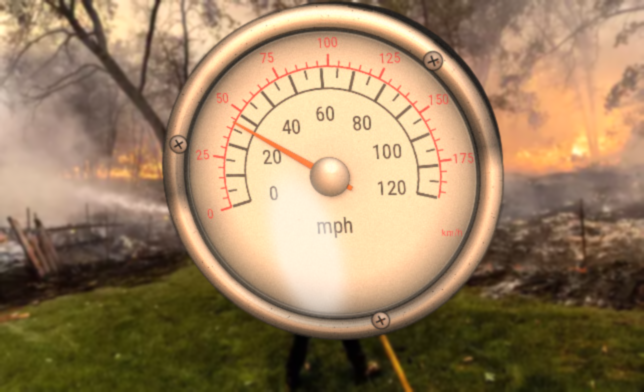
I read 27.5 mph
